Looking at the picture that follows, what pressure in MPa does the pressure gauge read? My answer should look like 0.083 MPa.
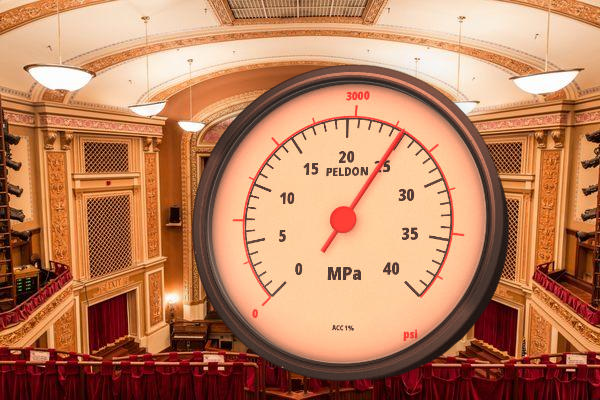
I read 25 MPa
